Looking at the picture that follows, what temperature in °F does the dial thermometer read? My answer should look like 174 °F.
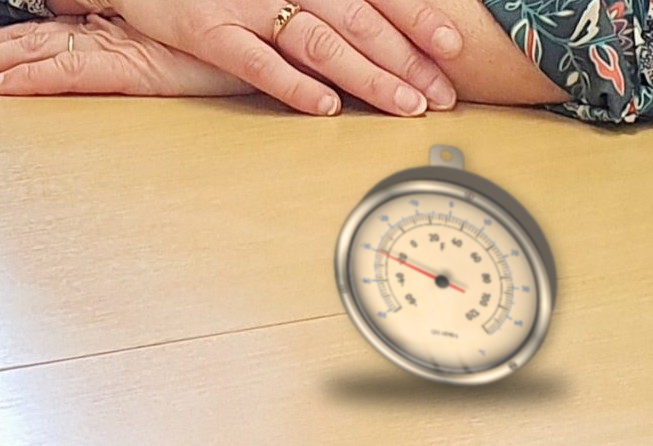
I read -20 °F
